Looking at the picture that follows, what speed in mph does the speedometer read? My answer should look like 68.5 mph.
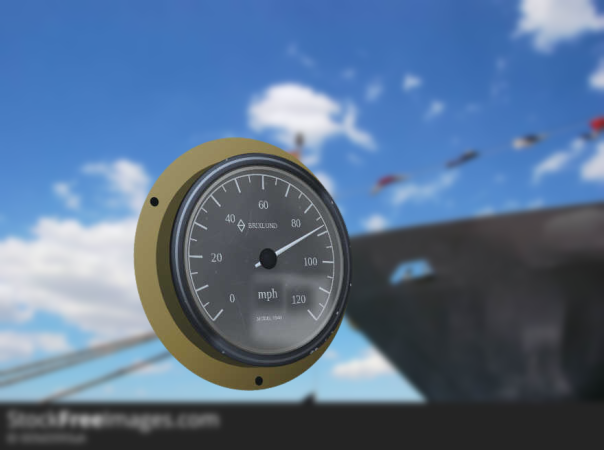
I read 87.5 mph
